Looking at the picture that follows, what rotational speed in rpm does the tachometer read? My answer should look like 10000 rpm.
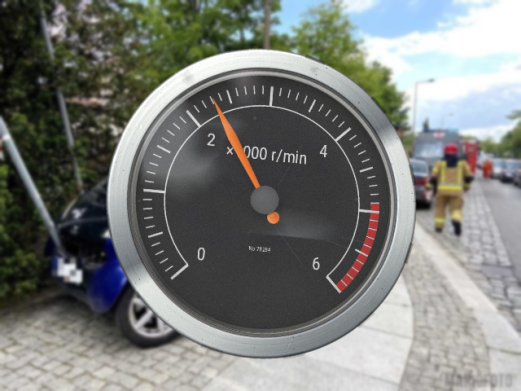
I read 2300 rpm
